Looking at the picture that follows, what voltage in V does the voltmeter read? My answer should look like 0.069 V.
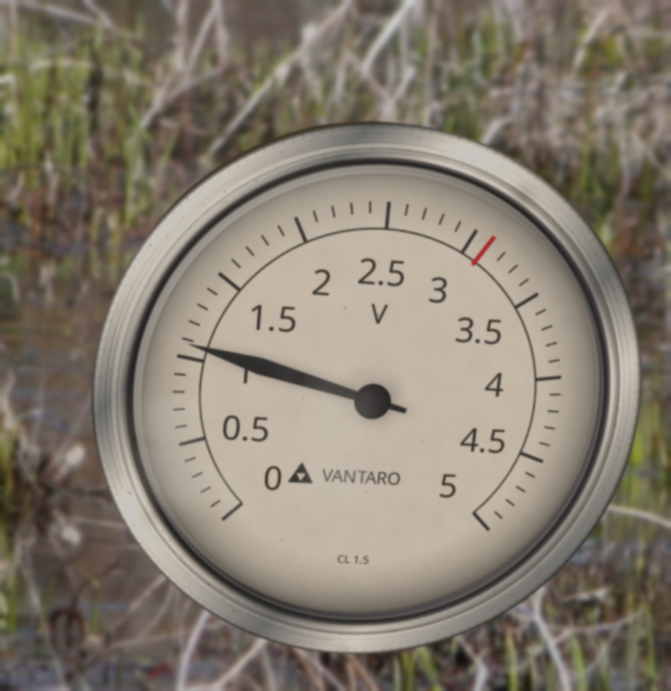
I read 1.1 V
